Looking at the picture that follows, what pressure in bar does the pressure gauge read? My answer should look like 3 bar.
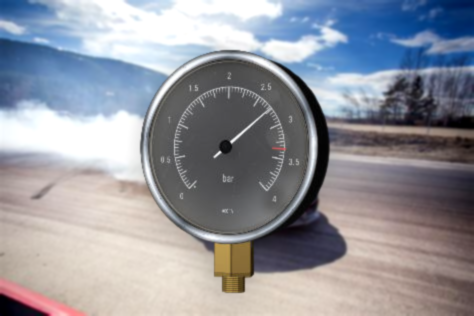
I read 2.75 bar
